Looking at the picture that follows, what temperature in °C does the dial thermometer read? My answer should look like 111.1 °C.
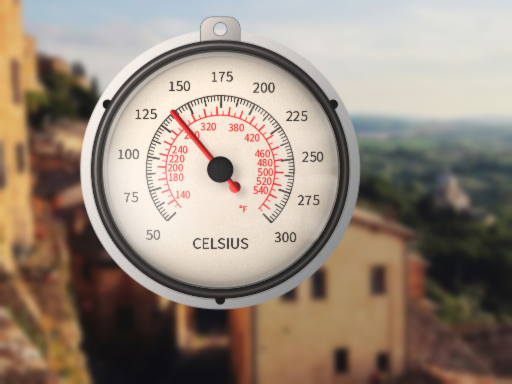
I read 137.5 °C
